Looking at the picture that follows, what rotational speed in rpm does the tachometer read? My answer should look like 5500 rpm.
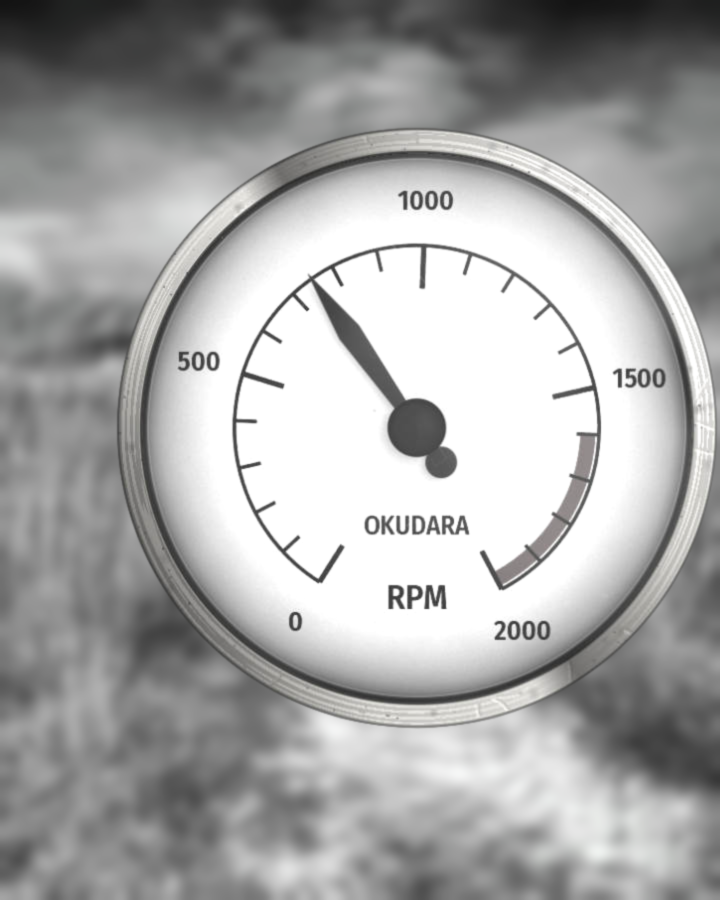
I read 750 rpm
